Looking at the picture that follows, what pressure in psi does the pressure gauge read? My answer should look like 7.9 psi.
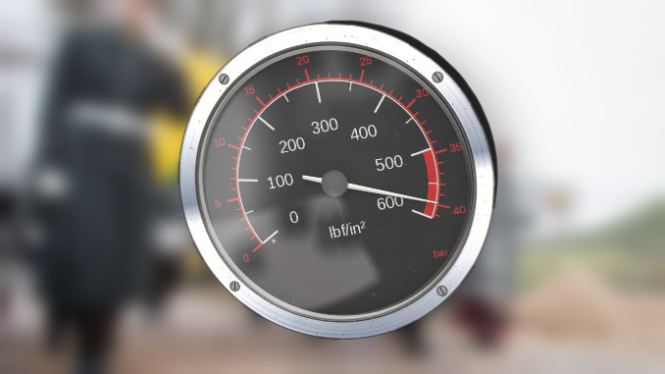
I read 575 psi
